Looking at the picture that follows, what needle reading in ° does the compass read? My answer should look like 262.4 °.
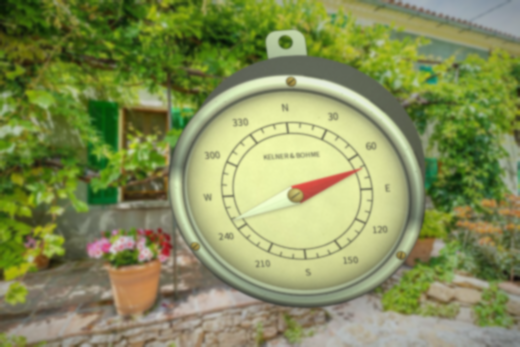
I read 70 °
